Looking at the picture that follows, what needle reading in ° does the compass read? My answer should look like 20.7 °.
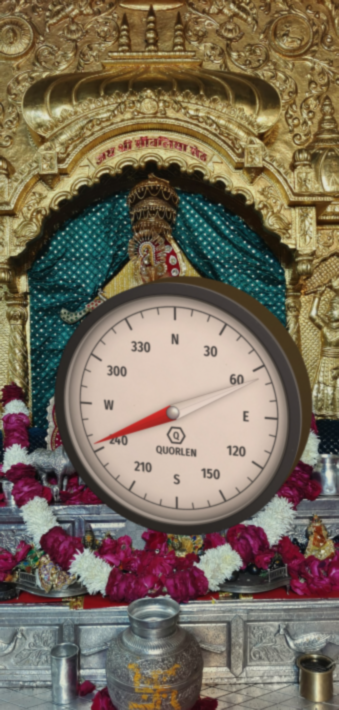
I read 245 °
